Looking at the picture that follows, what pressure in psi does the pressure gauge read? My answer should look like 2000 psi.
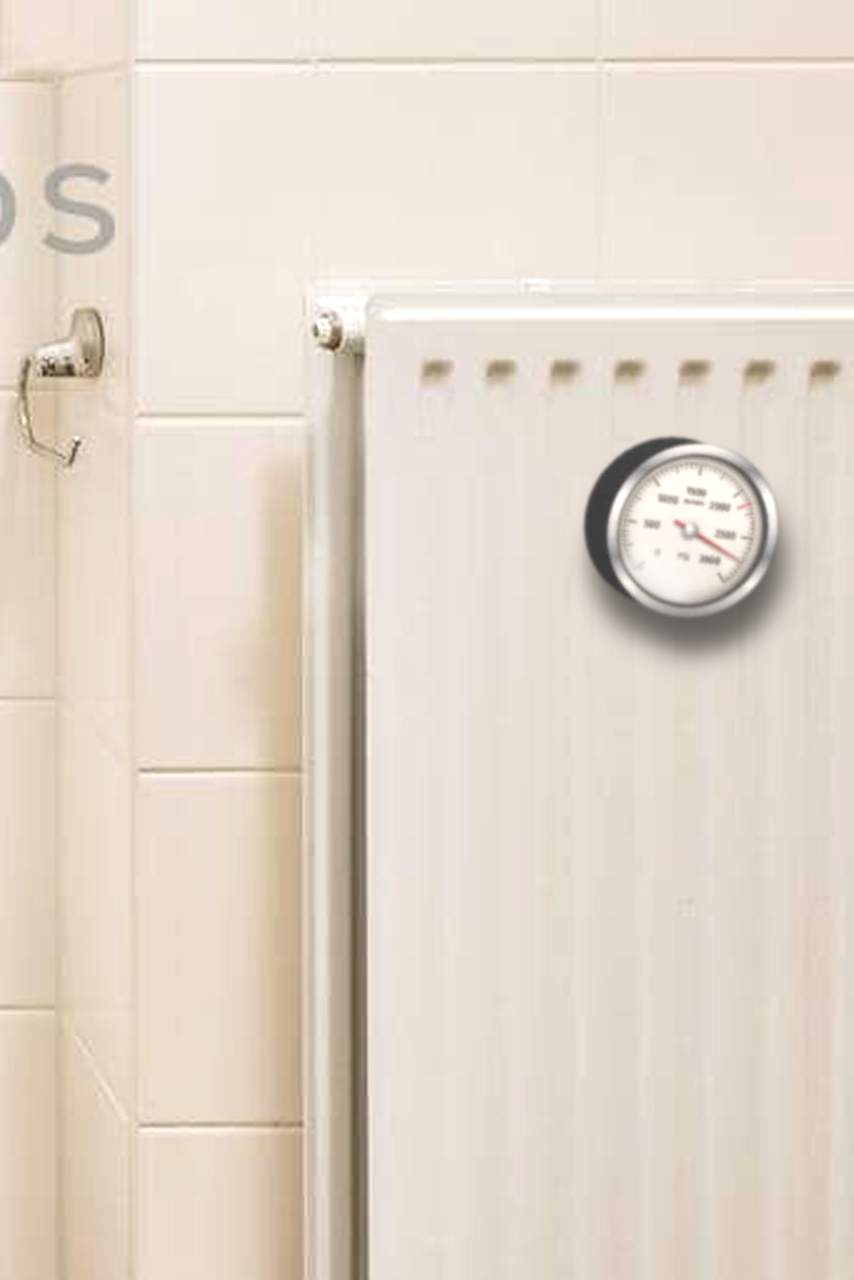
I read 2750 psi
